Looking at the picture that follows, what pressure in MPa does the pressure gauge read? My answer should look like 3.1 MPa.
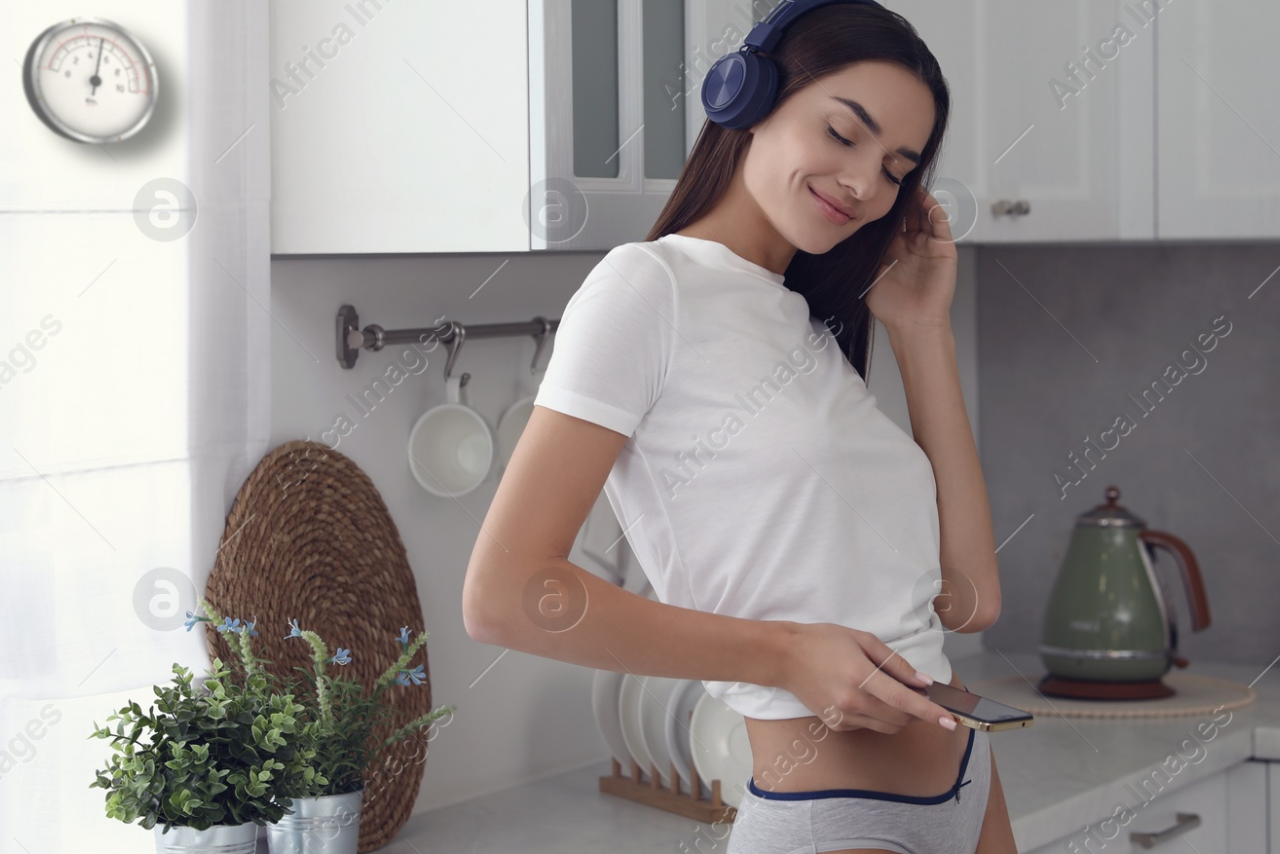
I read 5 MPa
